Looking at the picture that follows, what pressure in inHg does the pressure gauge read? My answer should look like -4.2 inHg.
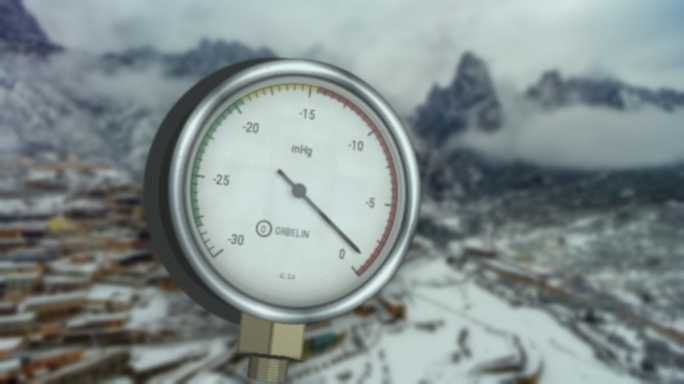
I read -1 inHg
